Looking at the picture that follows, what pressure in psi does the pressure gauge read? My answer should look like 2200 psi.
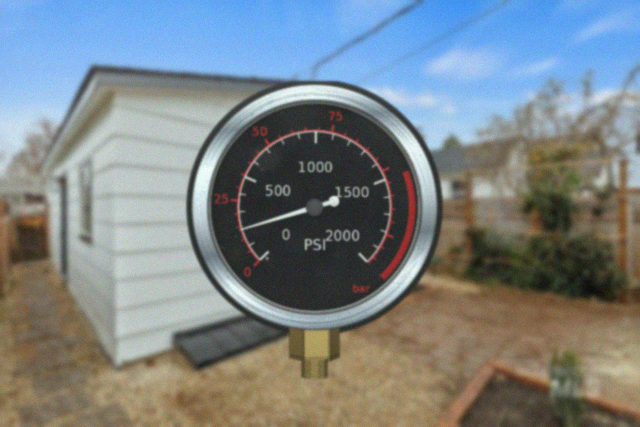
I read 200 psi
